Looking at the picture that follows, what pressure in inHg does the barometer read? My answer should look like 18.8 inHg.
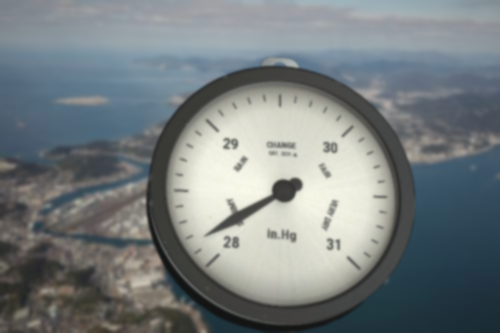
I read 28.15 inHg
